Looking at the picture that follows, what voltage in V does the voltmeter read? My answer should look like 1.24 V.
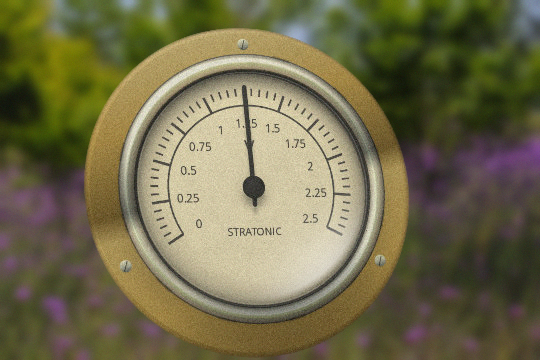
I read 1.25 V
